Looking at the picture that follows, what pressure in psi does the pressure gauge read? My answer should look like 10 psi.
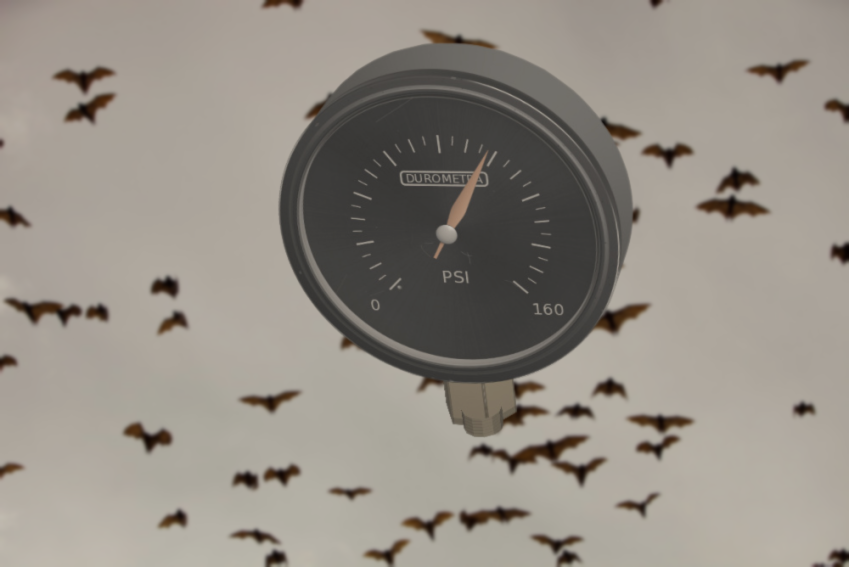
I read 97.5 psi
